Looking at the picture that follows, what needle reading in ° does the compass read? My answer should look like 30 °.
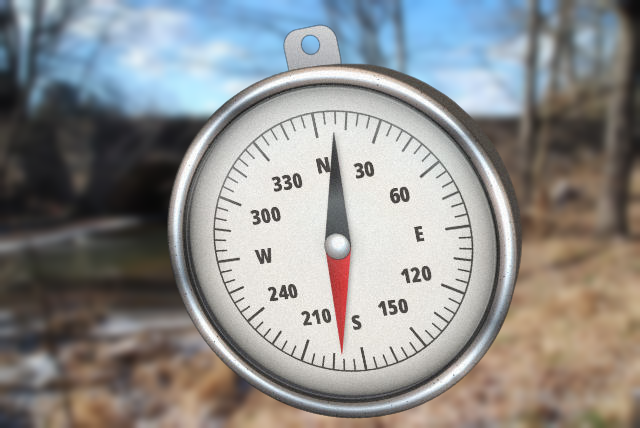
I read 190 °
